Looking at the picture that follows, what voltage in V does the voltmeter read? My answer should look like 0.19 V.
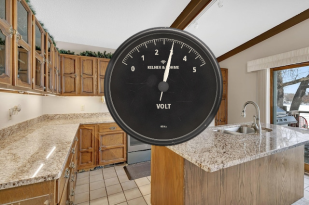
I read 3 V
